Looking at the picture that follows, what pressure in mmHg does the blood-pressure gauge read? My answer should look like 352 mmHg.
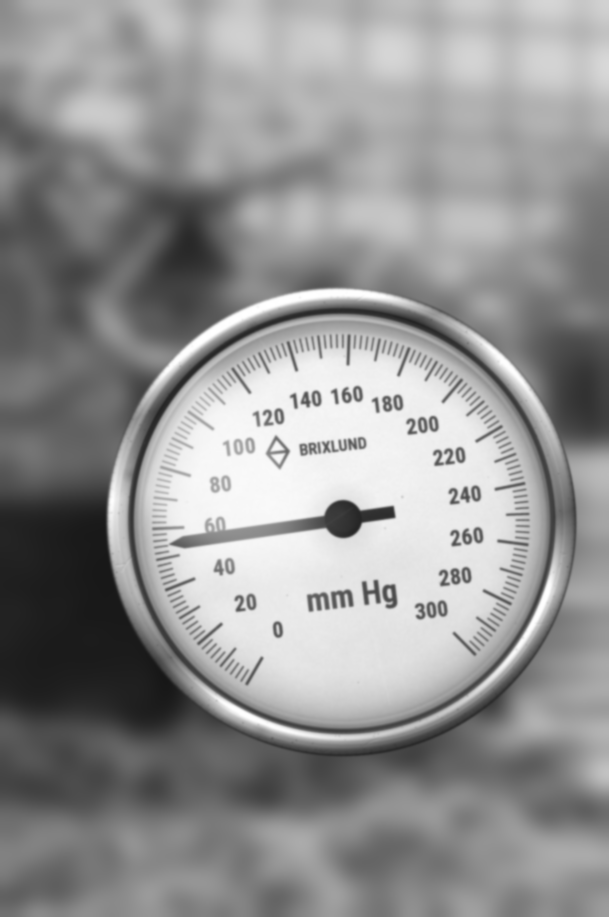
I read 54 mmHg
